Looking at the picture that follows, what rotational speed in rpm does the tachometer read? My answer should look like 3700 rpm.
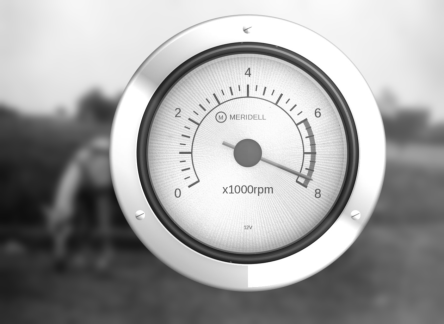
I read 7750 rpm
